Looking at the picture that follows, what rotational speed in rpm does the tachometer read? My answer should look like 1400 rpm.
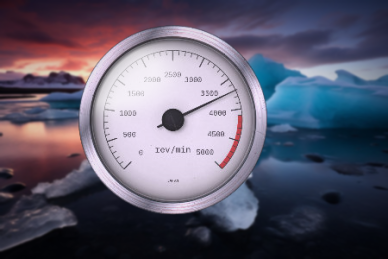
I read 3700 rpm
